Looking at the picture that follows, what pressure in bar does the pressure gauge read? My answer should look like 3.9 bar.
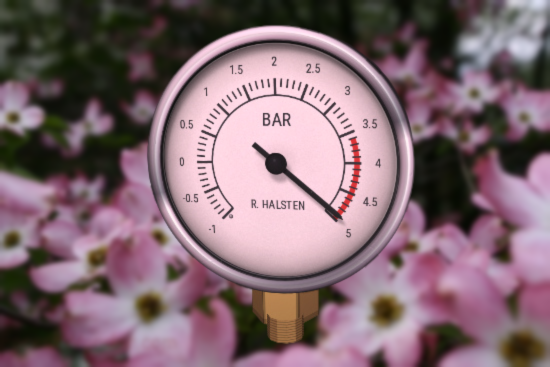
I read 4.9 bar
